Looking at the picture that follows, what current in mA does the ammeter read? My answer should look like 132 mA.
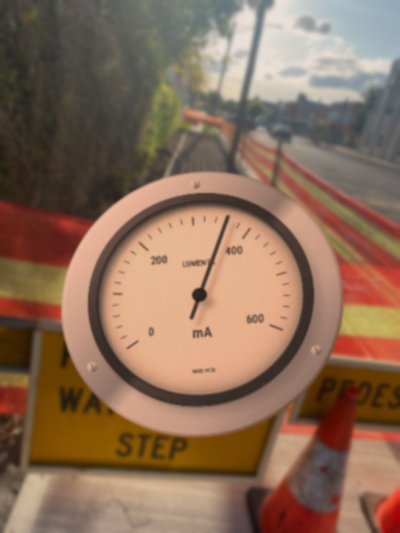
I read 360 mA
